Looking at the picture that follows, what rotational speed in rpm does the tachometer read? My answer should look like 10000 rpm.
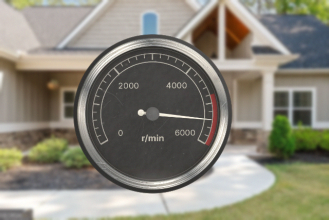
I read 5400 rpm
